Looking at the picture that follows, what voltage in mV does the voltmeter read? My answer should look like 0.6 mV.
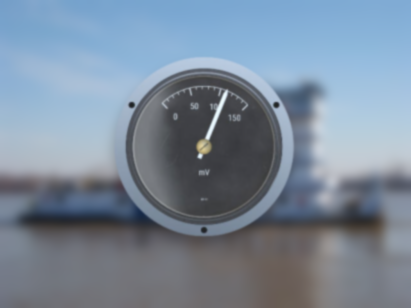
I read 110 mV
